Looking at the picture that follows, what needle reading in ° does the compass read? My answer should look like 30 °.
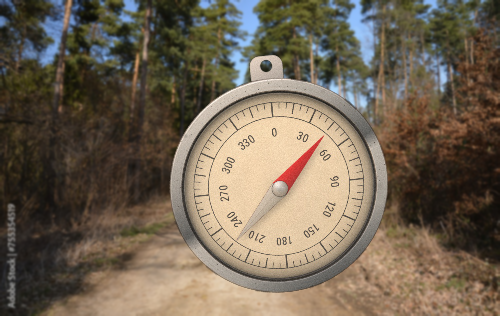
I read 45 °
